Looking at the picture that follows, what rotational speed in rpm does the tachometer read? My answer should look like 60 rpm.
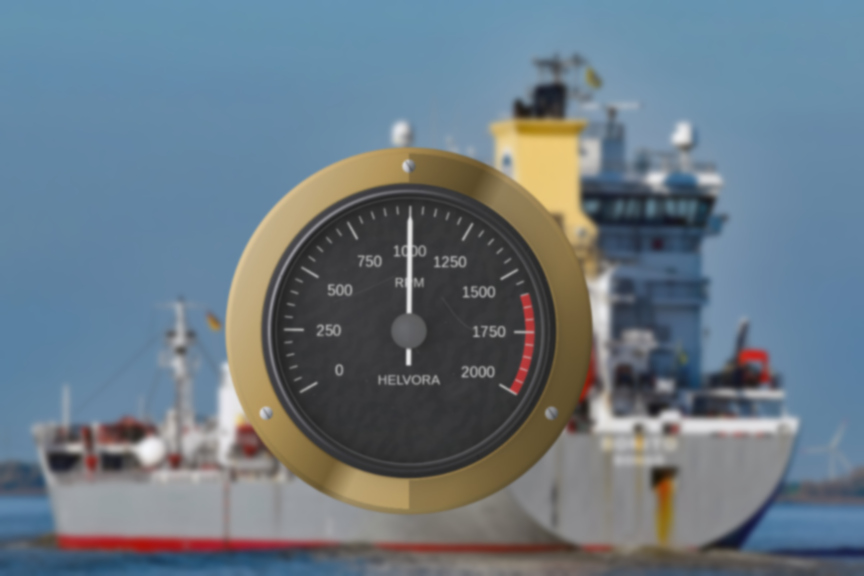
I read 1000 rpm
